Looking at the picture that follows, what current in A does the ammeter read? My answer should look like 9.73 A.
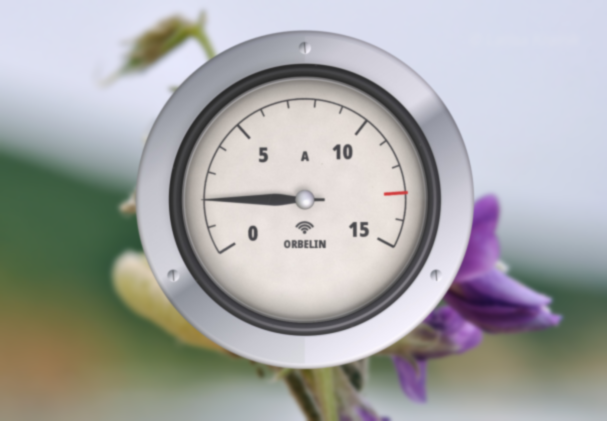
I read 2 A
